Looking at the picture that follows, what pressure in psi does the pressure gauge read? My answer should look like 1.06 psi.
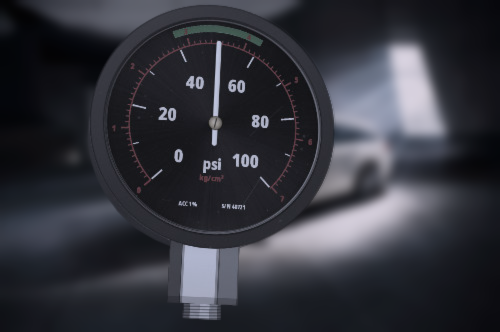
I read 50 psi
